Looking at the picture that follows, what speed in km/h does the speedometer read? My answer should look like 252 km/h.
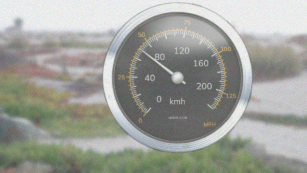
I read 70 km/h
